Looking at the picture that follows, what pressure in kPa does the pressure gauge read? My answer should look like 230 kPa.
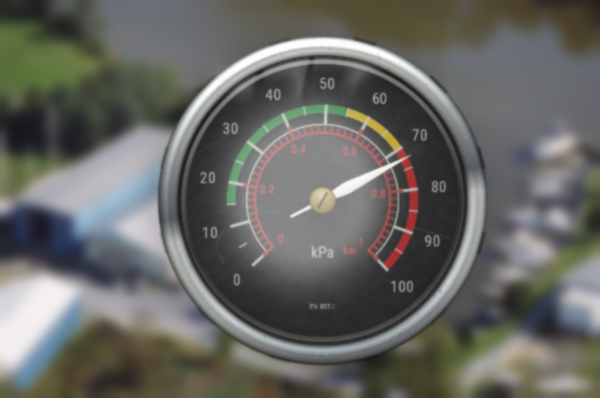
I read 72.5 kPa
